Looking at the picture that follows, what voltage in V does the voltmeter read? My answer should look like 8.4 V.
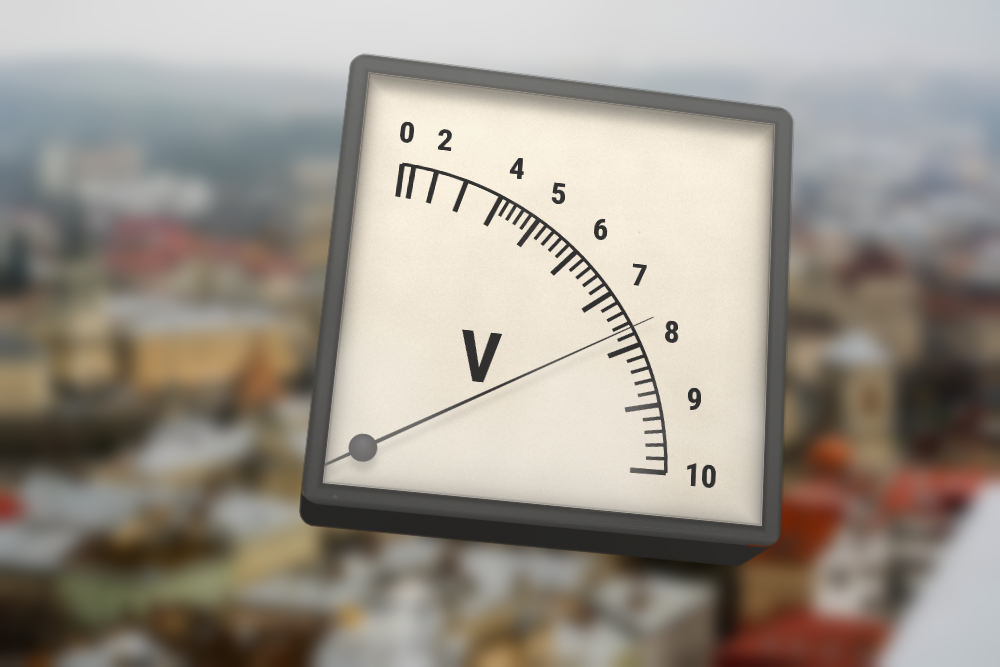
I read 7.7 V
